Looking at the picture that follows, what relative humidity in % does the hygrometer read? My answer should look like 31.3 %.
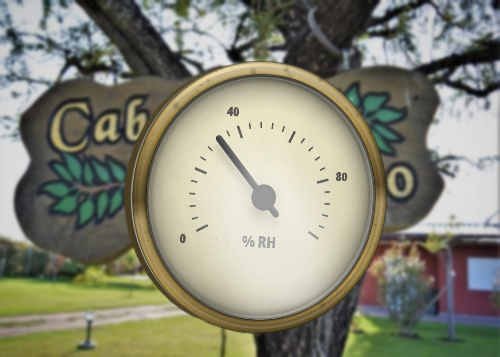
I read 32 %
